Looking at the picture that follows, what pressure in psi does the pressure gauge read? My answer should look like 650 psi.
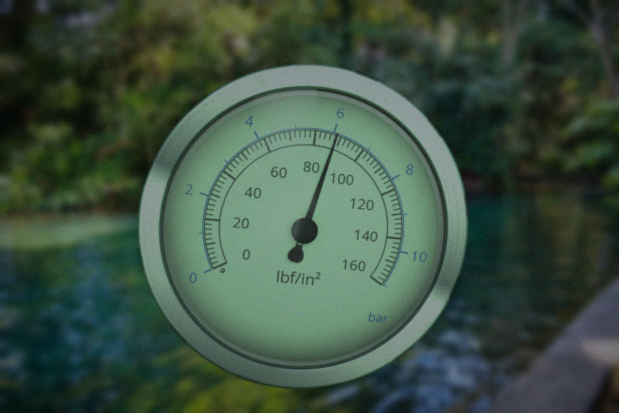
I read 88 psi
